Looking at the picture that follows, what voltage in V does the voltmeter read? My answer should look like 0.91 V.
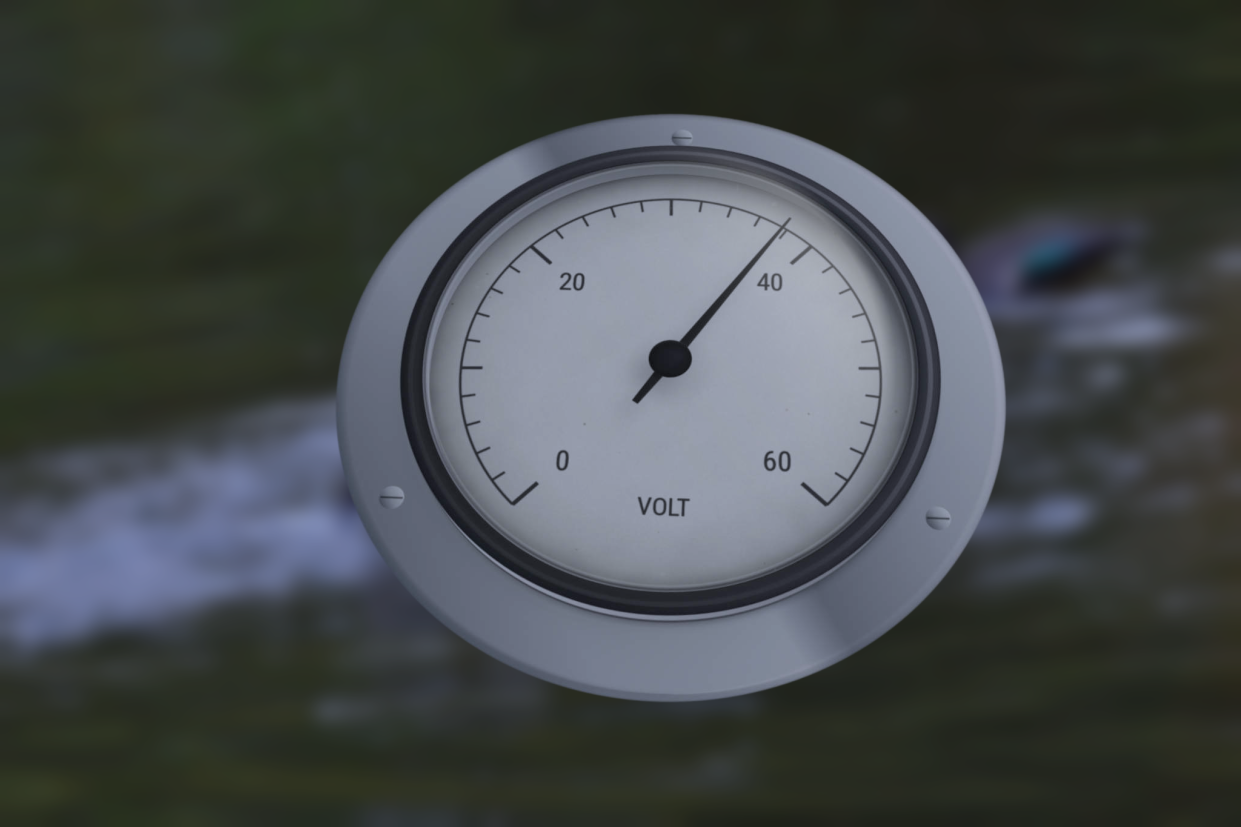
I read 38 V
